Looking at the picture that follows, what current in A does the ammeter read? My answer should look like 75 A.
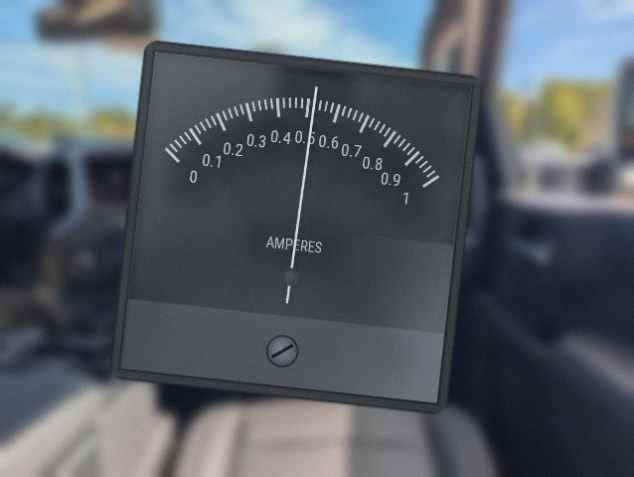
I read 0.52 A
